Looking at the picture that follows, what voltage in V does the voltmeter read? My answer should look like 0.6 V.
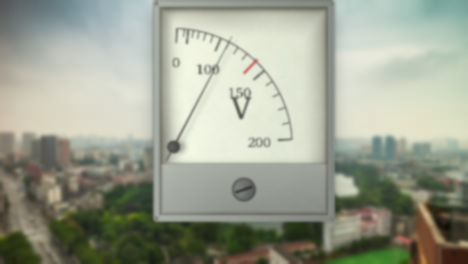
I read 110 V
